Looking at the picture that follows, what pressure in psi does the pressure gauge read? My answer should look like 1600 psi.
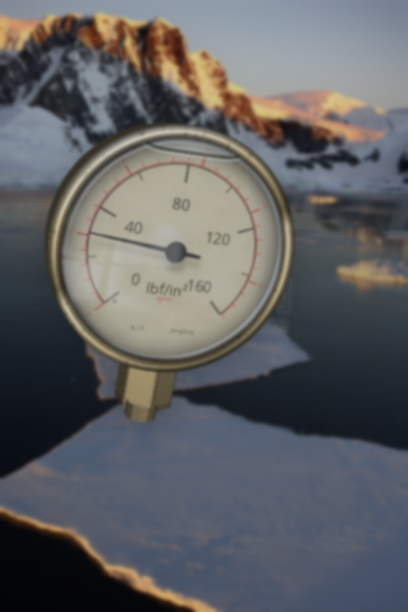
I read 30 psi
